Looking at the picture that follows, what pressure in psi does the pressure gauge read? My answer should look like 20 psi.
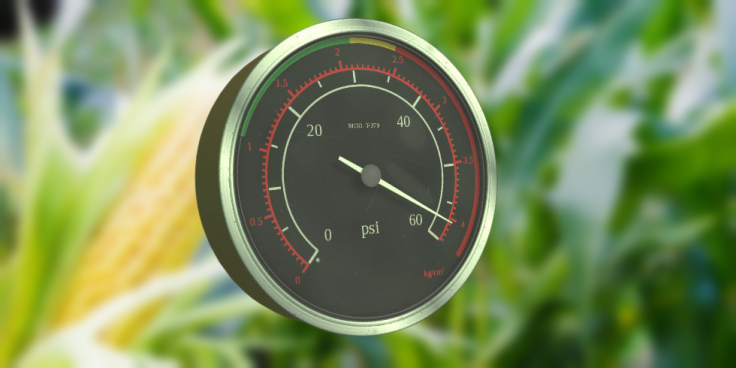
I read 57.5 psi
